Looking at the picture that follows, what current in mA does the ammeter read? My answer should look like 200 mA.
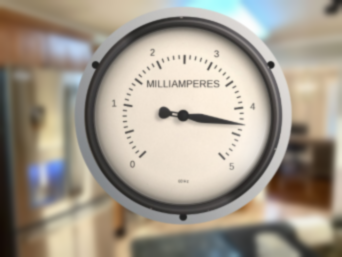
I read 4.3 mA
